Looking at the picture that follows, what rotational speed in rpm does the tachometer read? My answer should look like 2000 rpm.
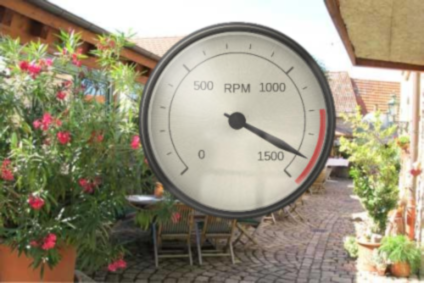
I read 1400 rpm
